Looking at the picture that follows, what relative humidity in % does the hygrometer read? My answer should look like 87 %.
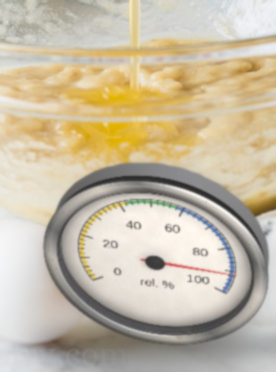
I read 90 %
